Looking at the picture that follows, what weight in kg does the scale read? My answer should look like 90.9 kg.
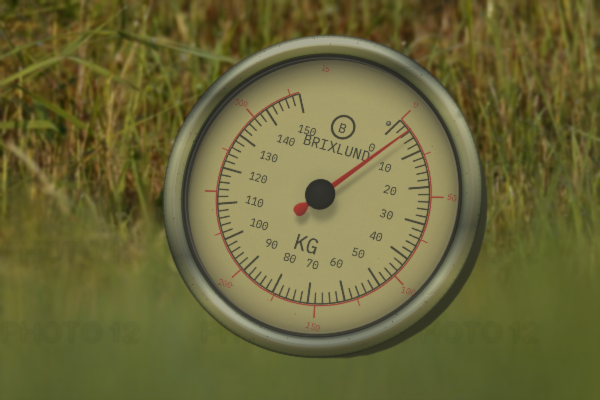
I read 4 kg
